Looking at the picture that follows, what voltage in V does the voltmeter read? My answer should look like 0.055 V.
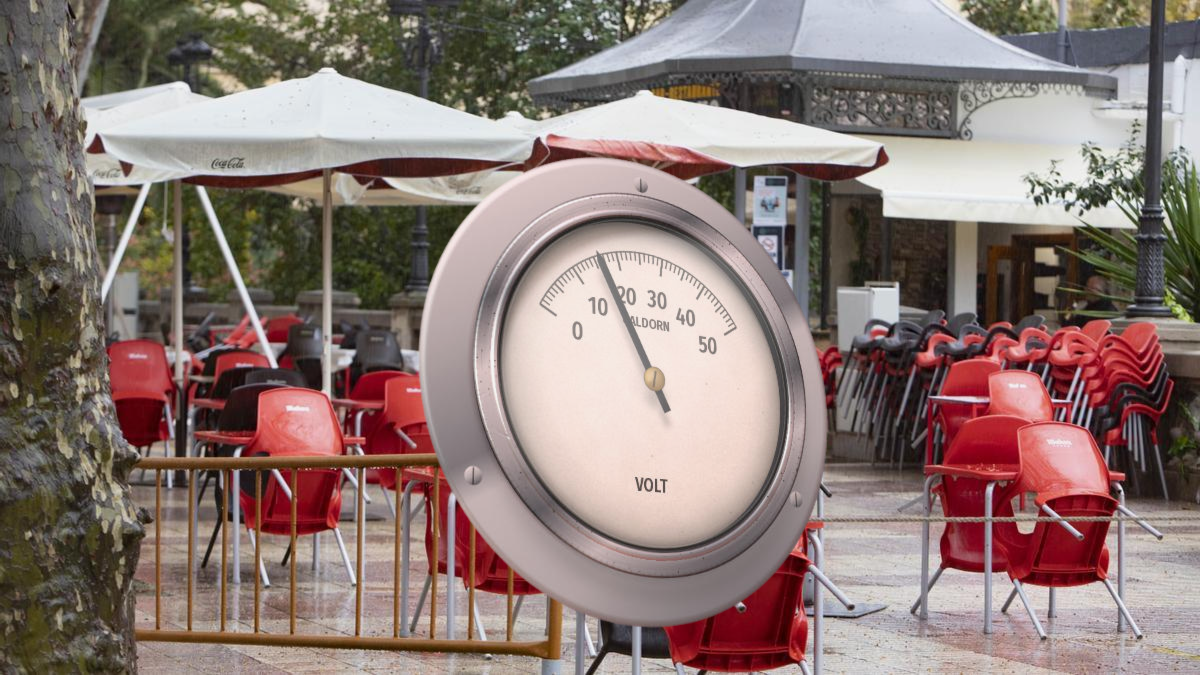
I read 15 V
